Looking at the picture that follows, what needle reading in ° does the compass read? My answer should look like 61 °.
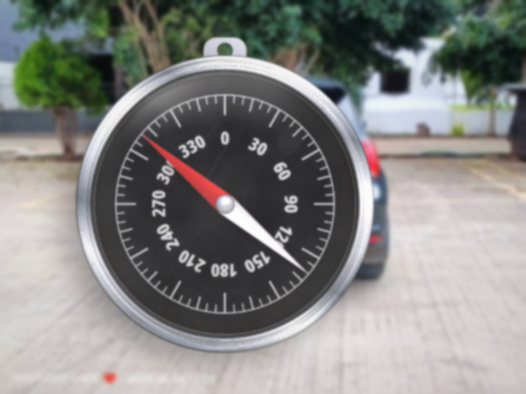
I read 310 °
